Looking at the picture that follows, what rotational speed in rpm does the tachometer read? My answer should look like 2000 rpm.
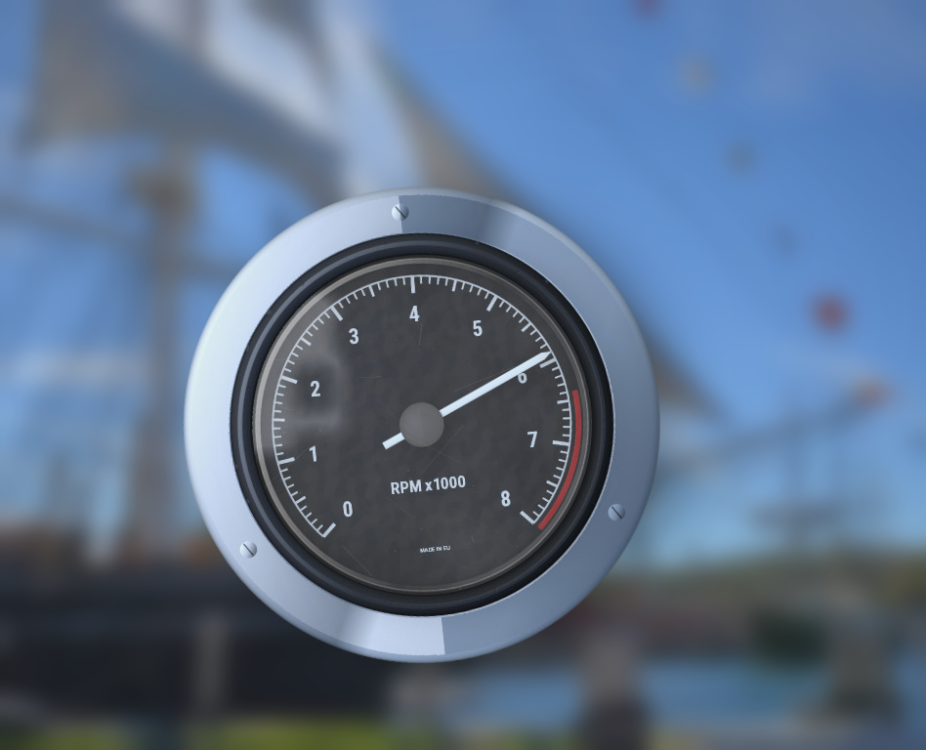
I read 5900 rpm
